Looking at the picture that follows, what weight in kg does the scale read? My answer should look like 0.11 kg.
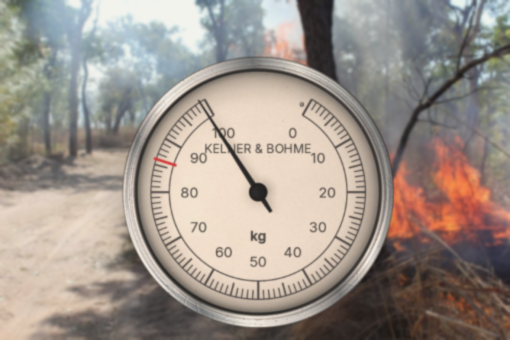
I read 99 kg
